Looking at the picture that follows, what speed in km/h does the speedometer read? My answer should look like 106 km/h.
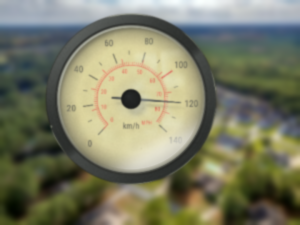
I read 120 km/h
